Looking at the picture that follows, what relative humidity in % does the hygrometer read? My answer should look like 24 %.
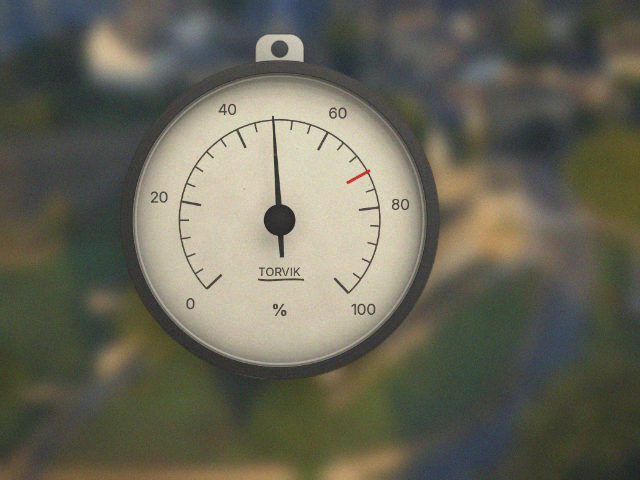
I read 48 %
